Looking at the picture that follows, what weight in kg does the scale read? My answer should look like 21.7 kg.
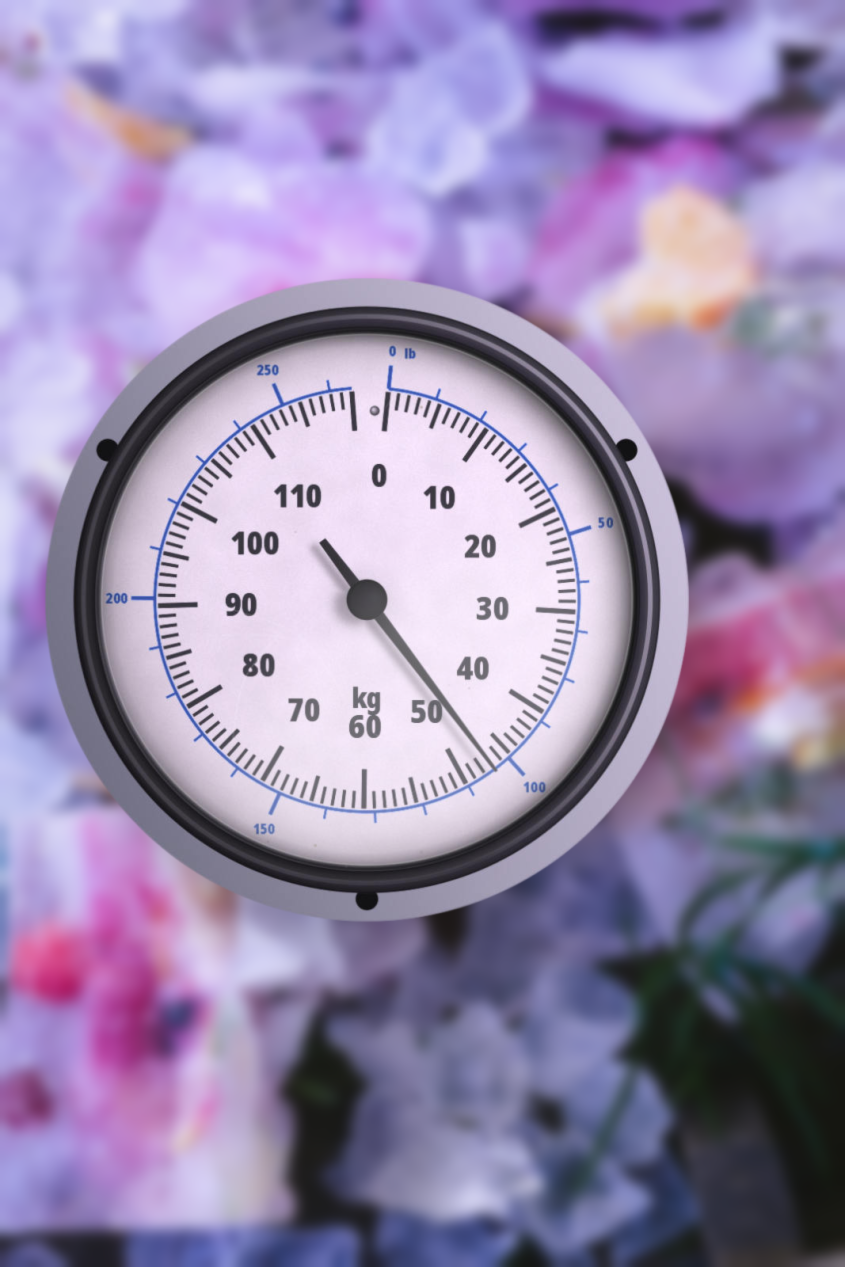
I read 47 kg
